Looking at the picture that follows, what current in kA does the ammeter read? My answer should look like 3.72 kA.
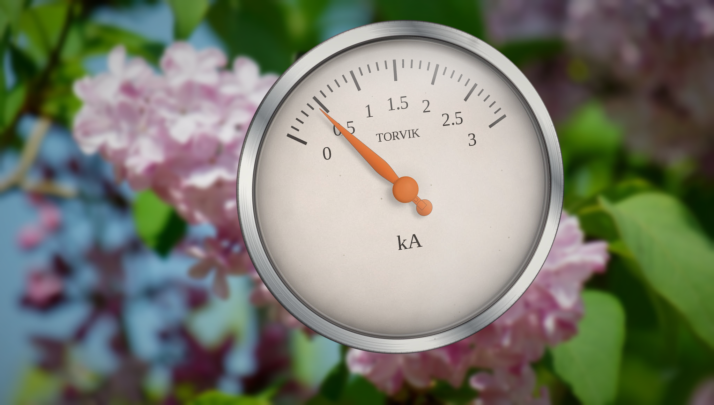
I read 0.45 kA
